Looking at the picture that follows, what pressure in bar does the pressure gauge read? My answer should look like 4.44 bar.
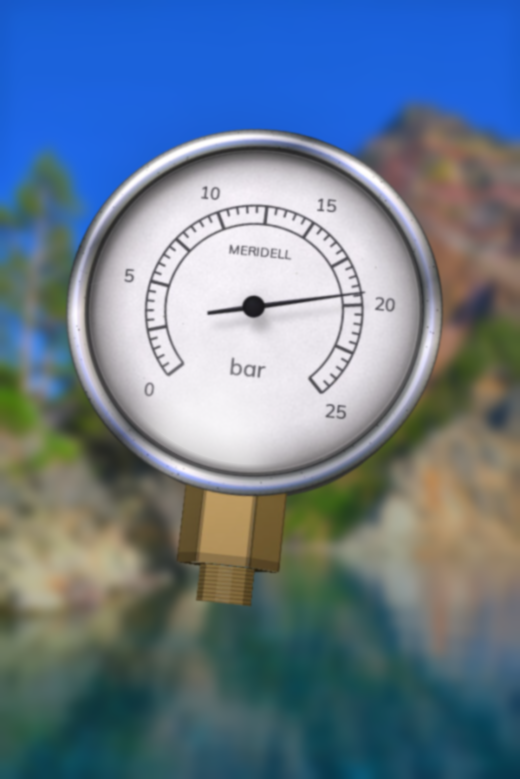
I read 19.5 bar
